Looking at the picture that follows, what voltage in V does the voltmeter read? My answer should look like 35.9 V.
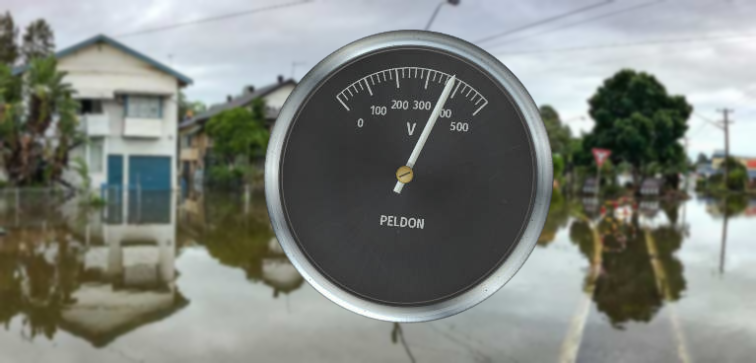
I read 380 V
